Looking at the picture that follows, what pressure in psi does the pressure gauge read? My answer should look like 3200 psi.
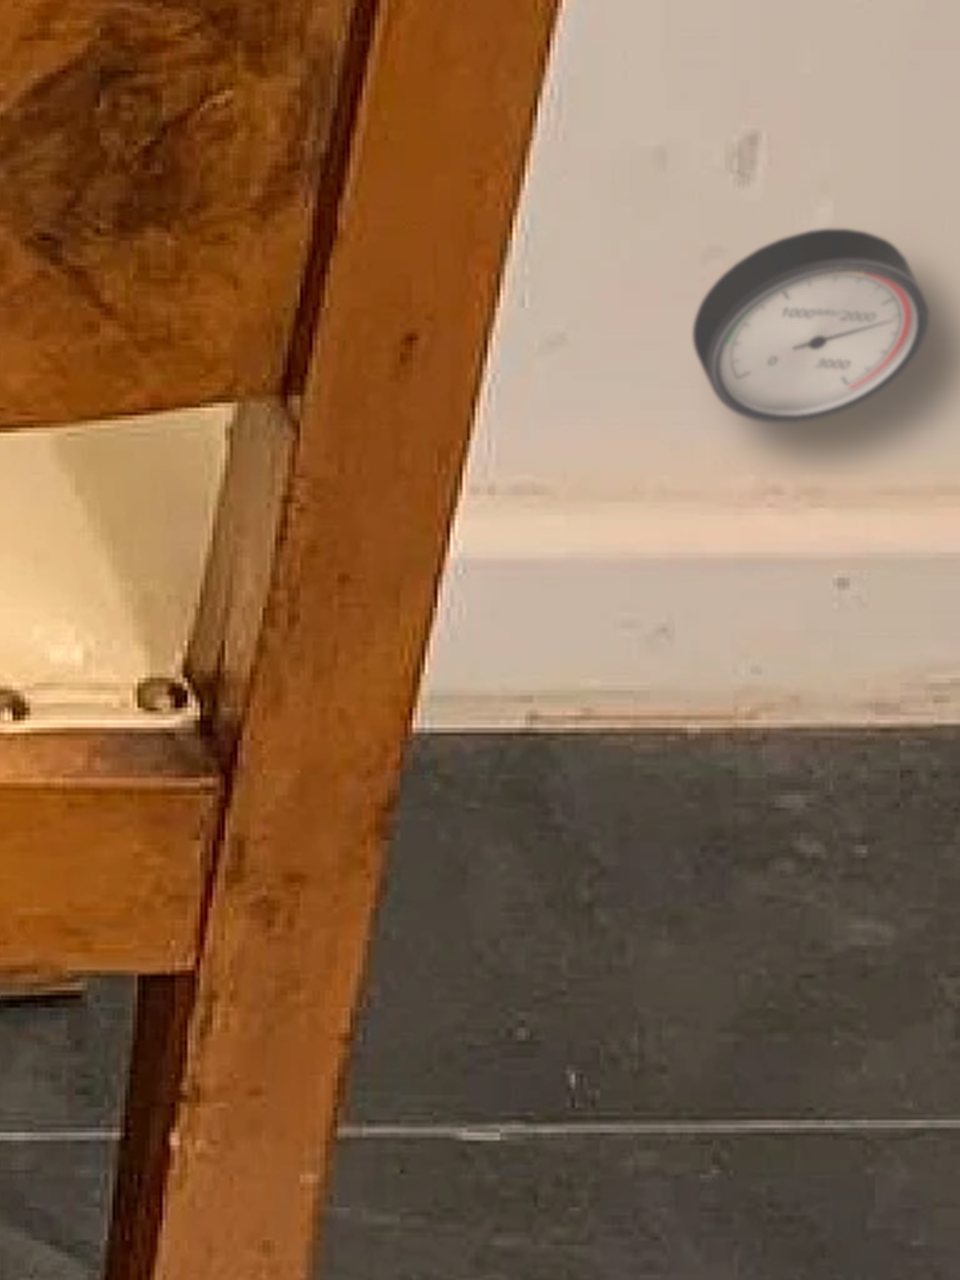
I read 2200 psi
